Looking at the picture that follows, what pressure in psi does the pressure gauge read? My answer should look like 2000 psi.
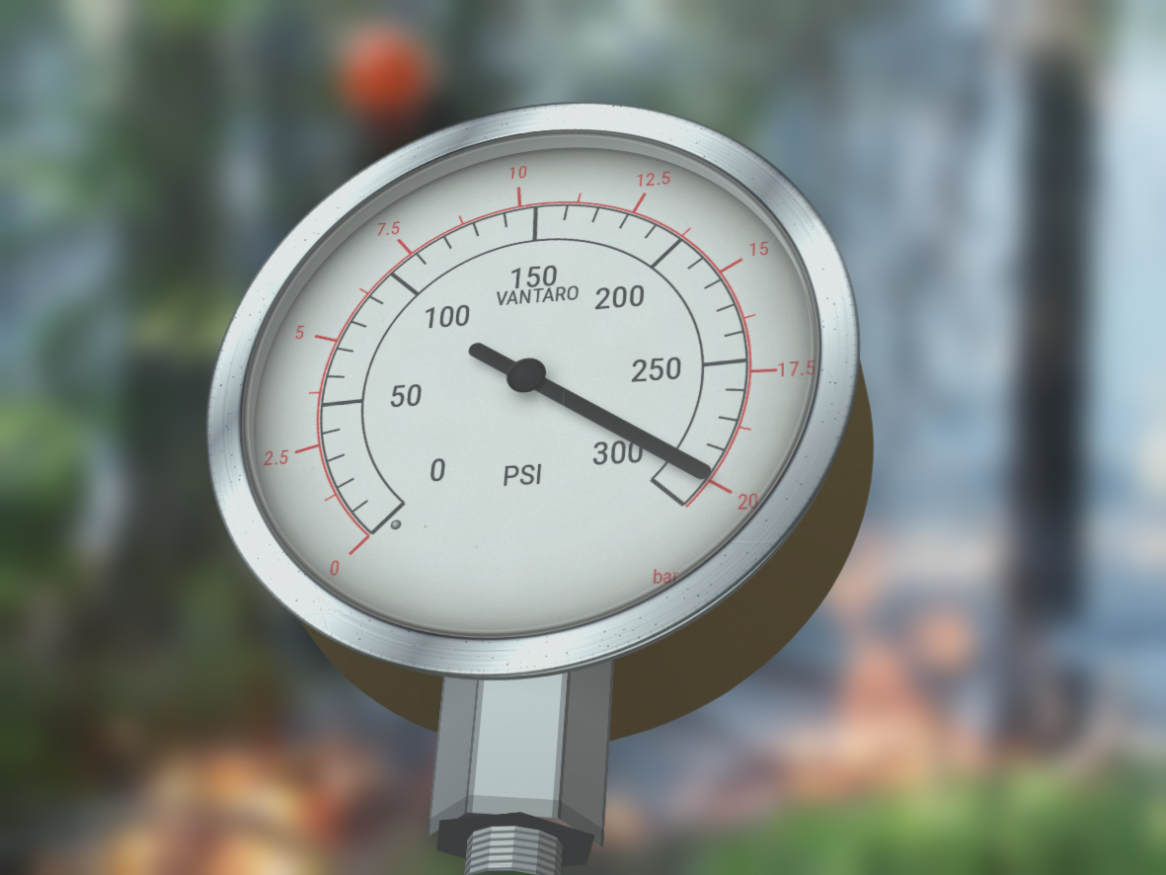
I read 290 psi
